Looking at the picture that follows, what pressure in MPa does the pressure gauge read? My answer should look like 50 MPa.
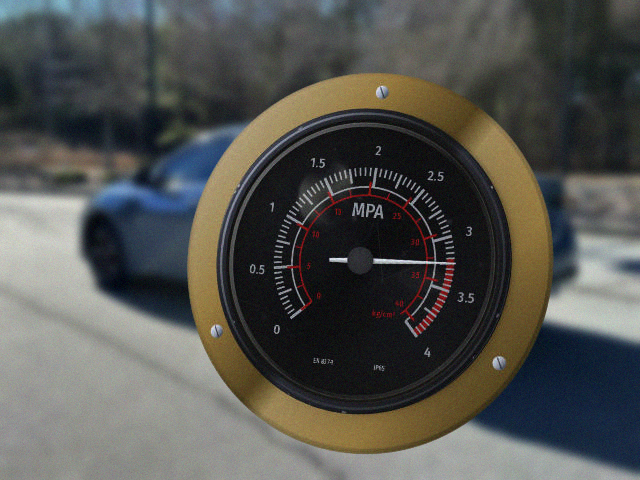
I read 3.25 MPa
